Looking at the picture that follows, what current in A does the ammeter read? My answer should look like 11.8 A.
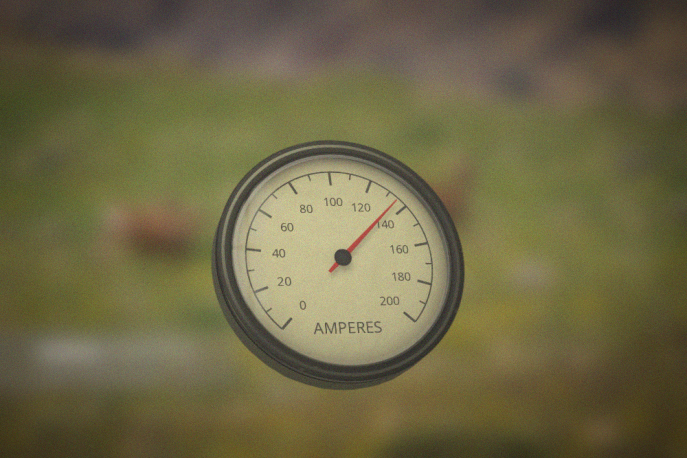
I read 135 A
